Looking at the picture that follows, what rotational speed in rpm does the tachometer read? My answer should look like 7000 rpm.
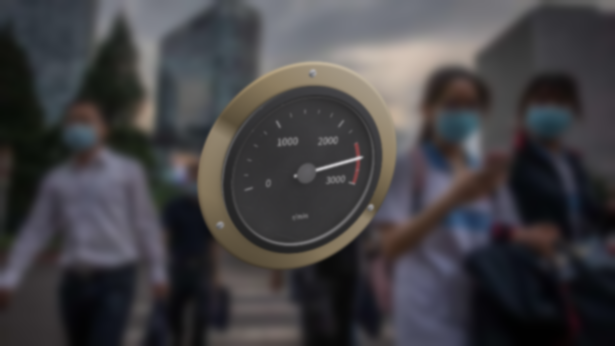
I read 2600 rpm
